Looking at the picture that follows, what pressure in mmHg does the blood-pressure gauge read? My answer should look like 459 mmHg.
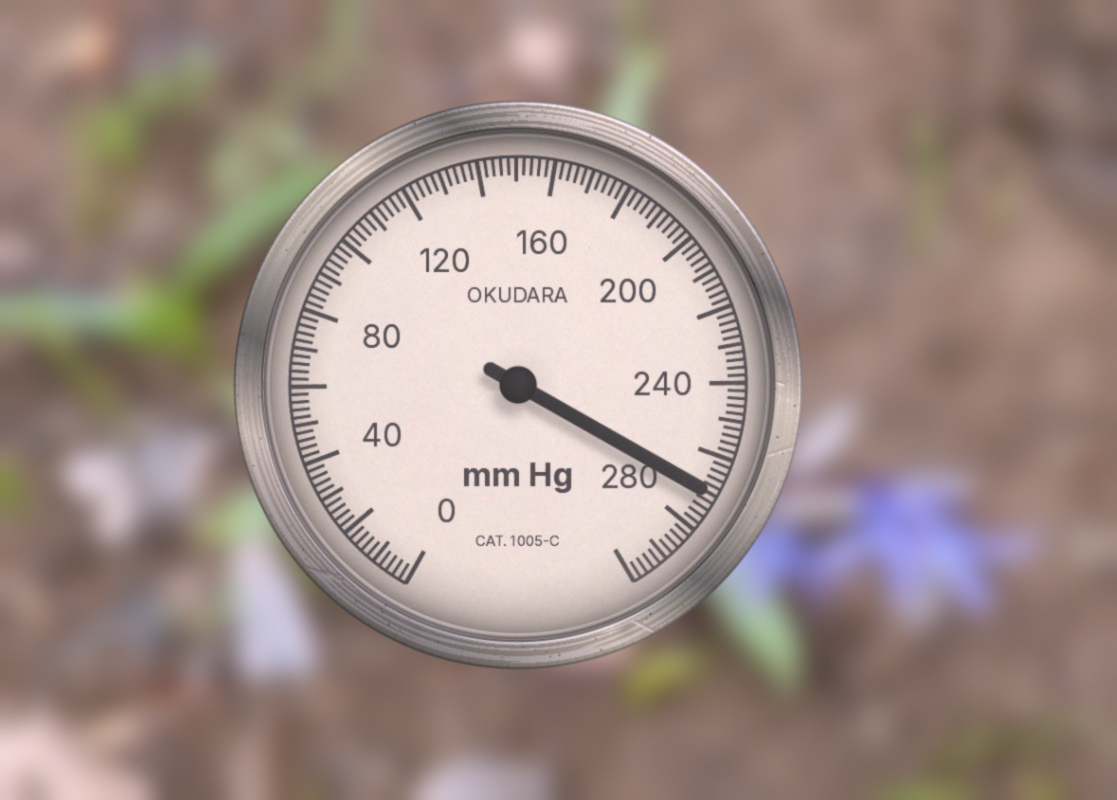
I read 270 mmHg
